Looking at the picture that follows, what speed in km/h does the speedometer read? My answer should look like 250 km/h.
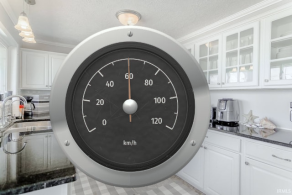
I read 60 km/h
